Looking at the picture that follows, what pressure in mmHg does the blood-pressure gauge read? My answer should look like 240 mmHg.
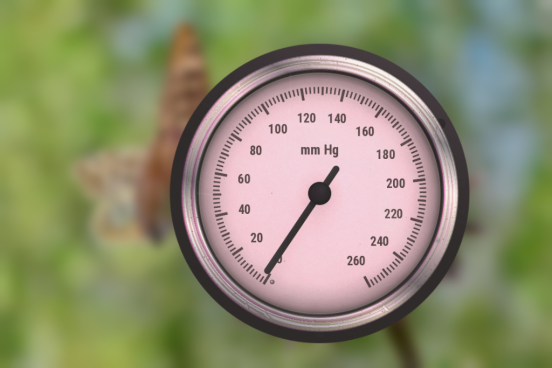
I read 2 mmHg
